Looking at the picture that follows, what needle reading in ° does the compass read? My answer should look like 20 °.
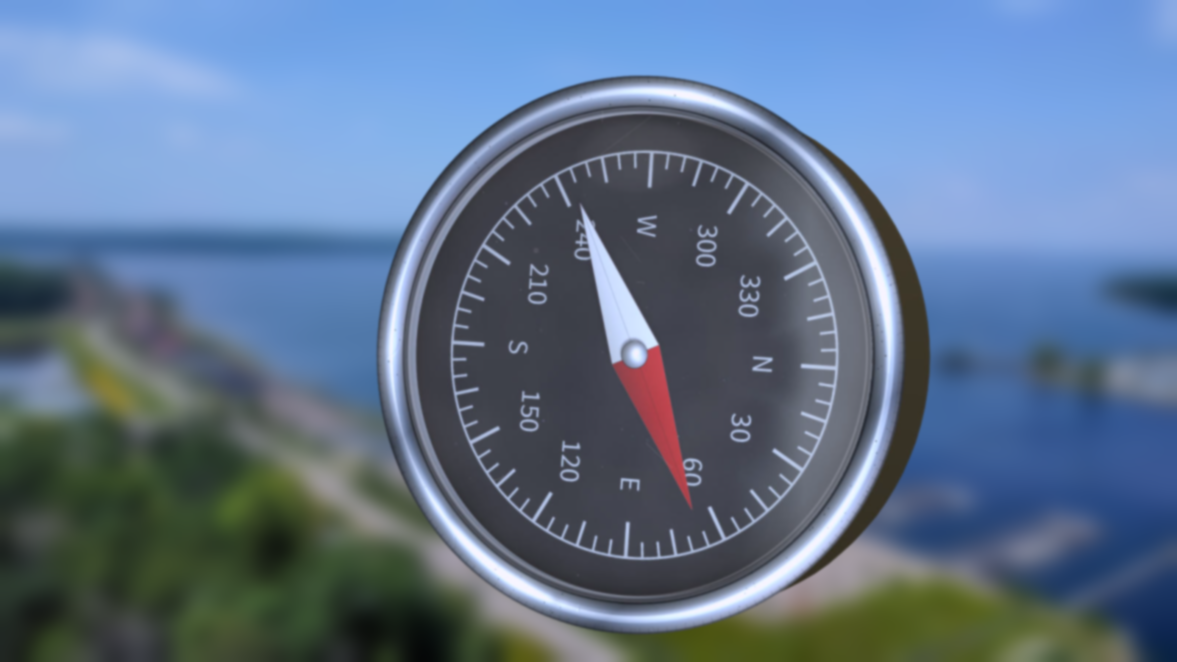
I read 65 °
